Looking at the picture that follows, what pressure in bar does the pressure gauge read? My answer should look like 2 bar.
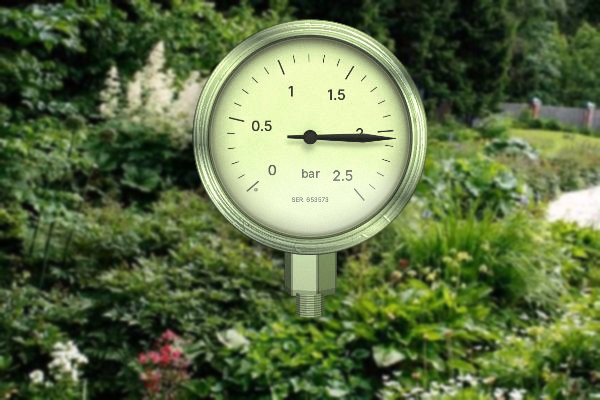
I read 2.05 bar
